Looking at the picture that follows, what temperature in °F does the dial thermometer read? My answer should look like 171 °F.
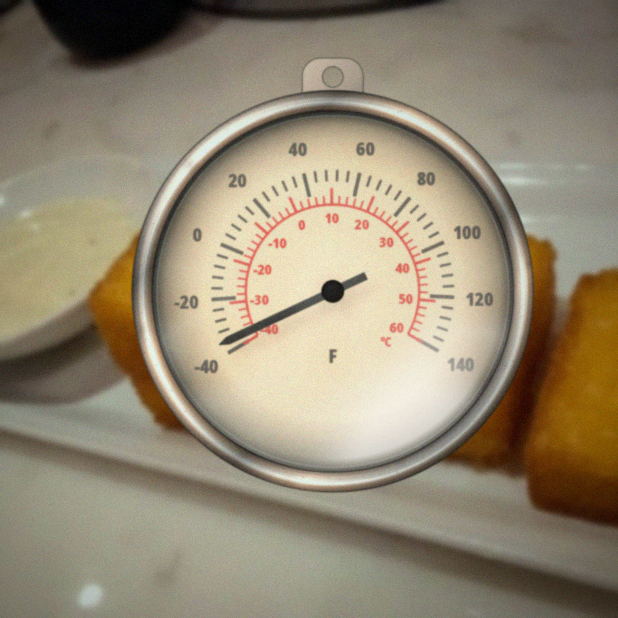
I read -36 °F
